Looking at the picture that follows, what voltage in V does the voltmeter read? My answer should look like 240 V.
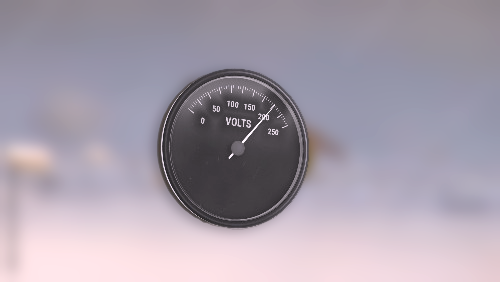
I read 200 V
